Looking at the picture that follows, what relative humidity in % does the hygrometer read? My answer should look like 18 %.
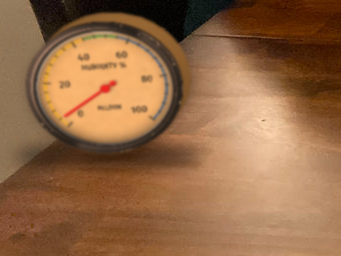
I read 4 %
